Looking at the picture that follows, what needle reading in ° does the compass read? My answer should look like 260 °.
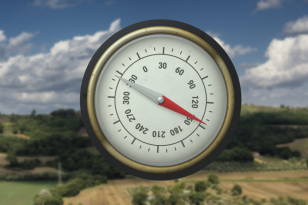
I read 145 °
